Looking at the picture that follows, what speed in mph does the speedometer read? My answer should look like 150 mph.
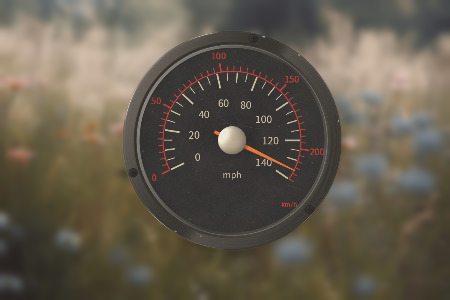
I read 135 mph
